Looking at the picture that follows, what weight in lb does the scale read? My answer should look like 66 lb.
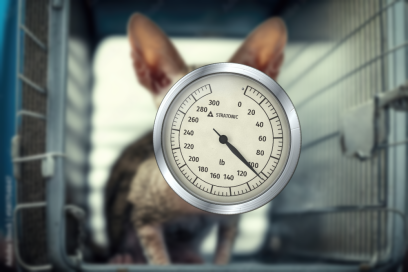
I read 104 lb
